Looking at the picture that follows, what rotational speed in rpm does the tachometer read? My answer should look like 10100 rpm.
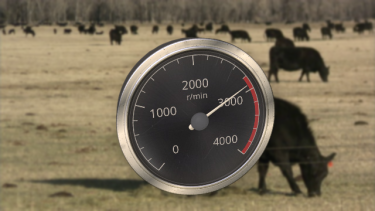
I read 2900 rpm
